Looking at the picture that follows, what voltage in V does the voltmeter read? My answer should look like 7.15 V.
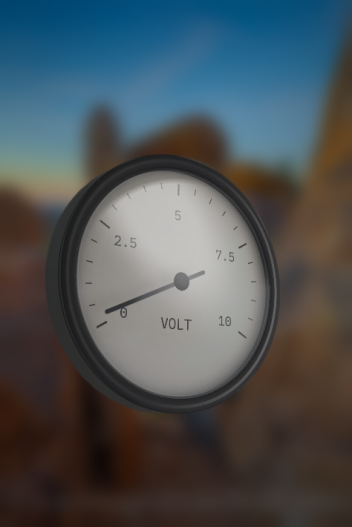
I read 0.25 V
